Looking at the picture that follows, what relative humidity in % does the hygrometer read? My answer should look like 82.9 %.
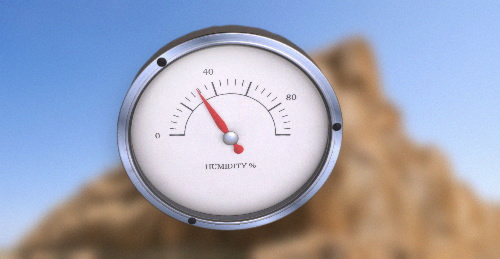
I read 32 %
